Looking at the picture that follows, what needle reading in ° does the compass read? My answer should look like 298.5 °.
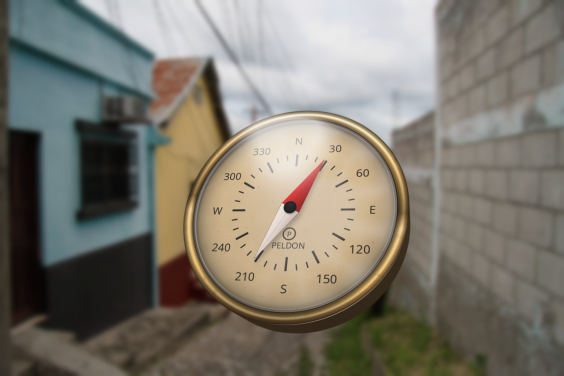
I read 30 °
